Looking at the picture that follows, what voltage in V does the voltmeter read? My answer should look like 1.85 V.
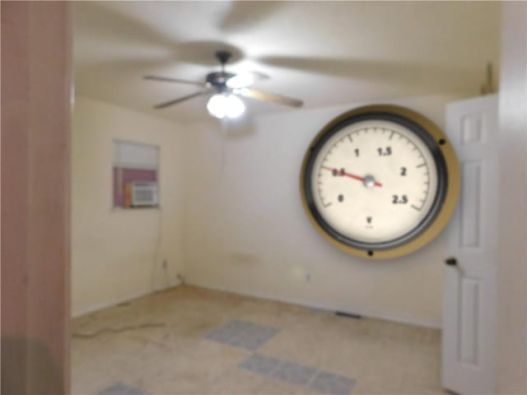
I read 0.5 V
